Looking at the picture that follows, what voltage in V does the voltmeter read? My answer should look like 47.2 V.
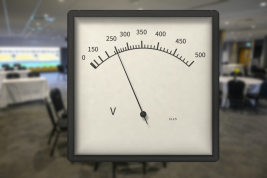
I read 250 V
